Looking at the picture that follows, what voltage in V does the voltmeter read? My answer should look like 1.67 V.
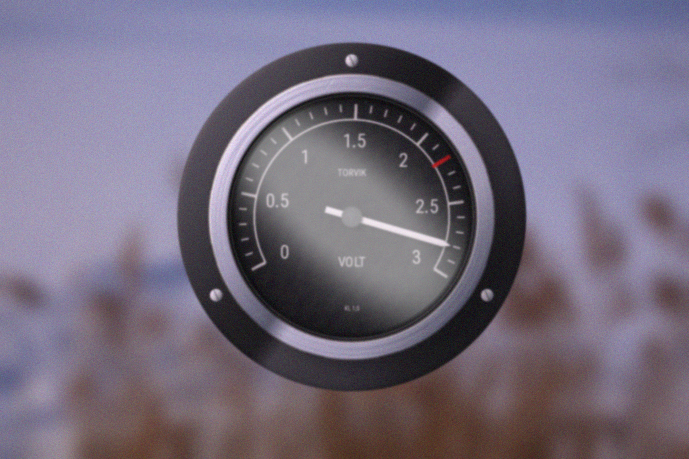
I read 2.8 V
